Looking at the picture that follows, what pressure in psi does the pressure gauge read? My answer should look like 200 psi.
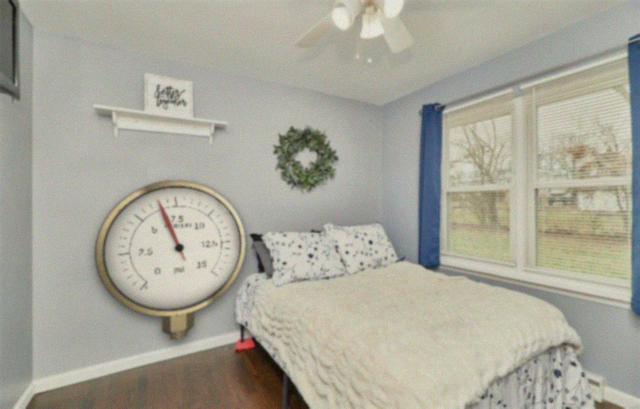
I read 6.5 psi
